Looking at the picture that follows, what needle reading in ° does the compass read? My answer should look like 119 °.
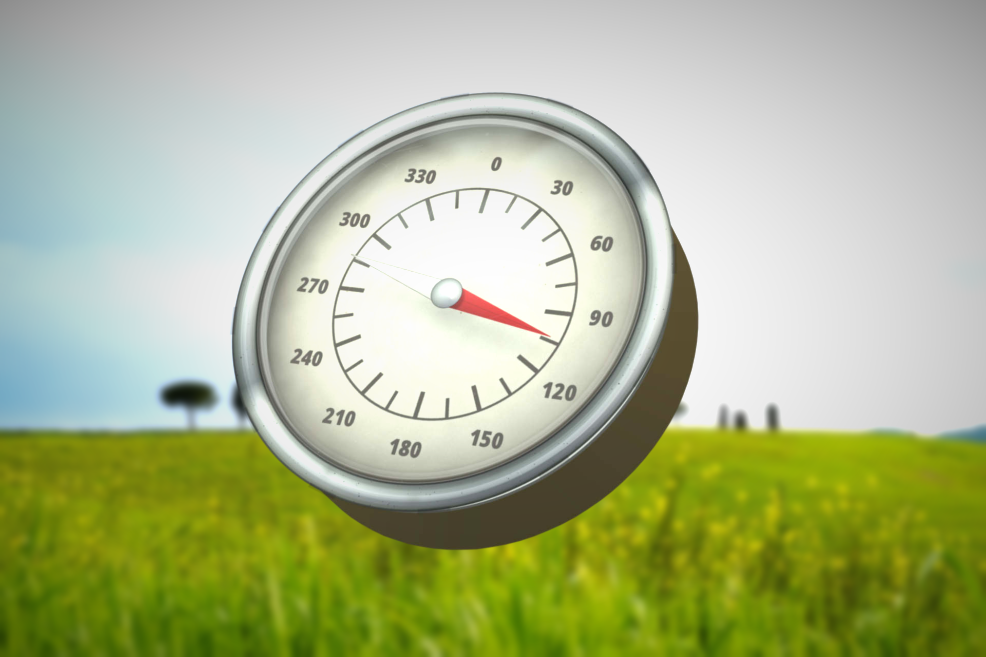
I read 105 °
